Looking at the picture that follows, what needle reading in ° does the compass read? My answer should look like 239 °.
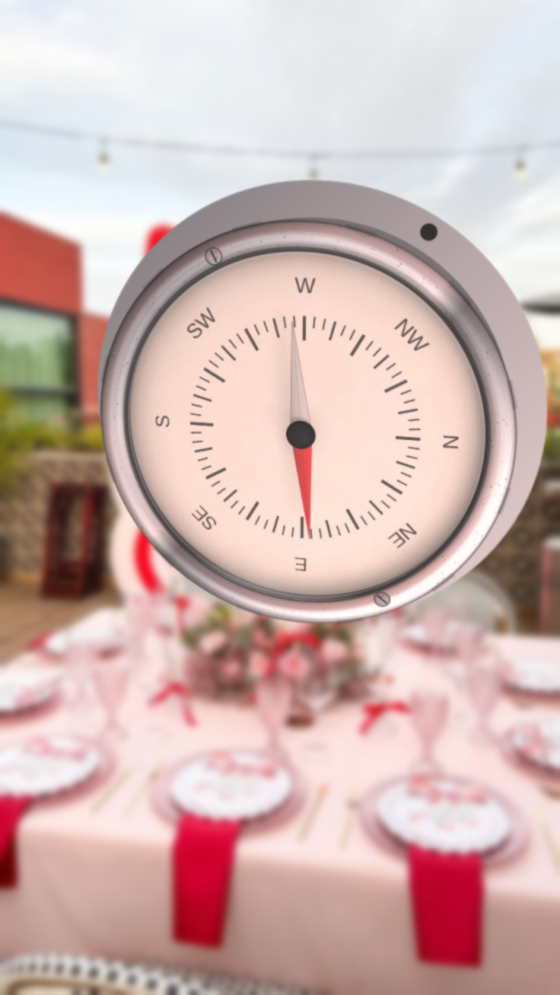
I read 85 °
